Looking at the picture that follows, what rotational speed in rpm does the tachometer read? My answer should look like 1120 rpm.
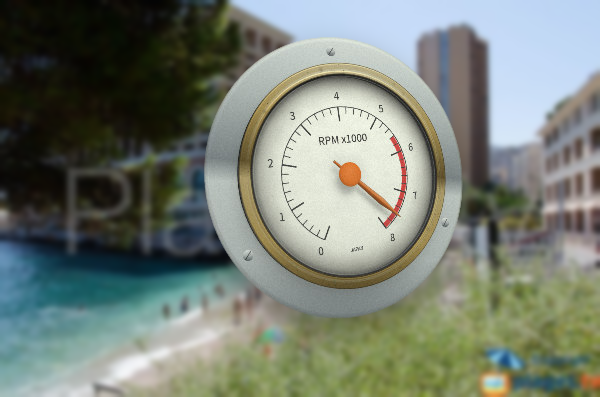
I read 7600 rpm
